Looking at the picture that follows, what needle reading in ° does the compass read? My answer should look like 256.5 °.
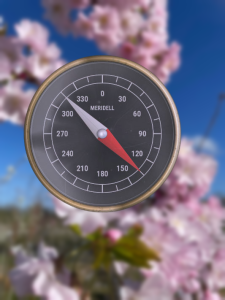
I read 135 °
